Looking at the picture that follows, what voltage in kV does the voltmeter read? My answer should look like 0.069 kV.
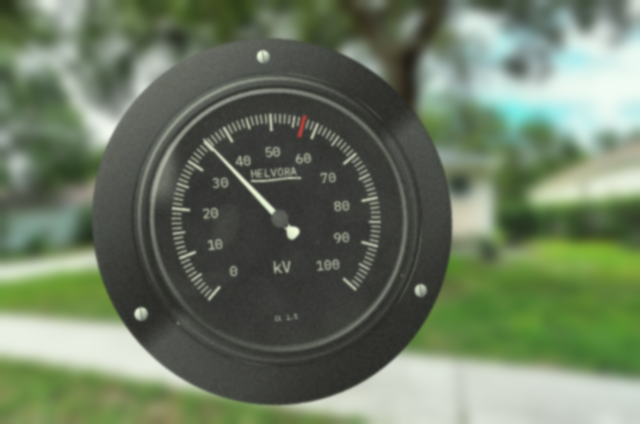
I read 35 kV
